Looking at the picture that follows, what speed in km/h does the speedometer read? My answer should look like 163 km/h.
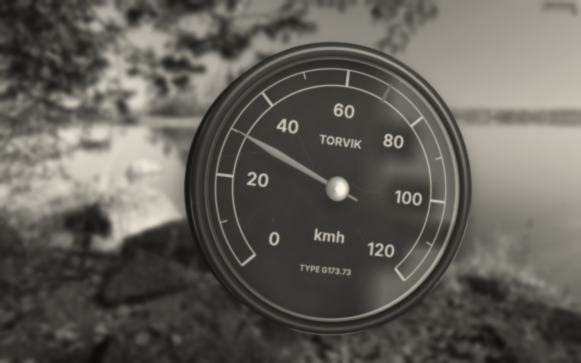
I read 30 km/h
